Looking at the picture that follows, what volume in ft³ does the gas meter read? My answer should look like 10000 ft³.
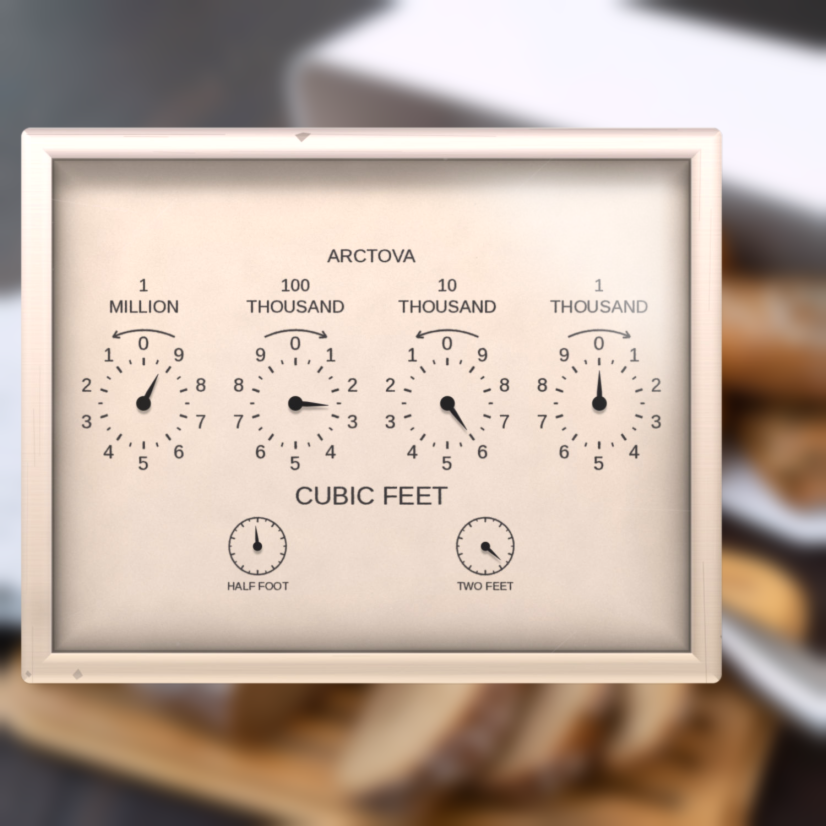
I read 926000 ft³
